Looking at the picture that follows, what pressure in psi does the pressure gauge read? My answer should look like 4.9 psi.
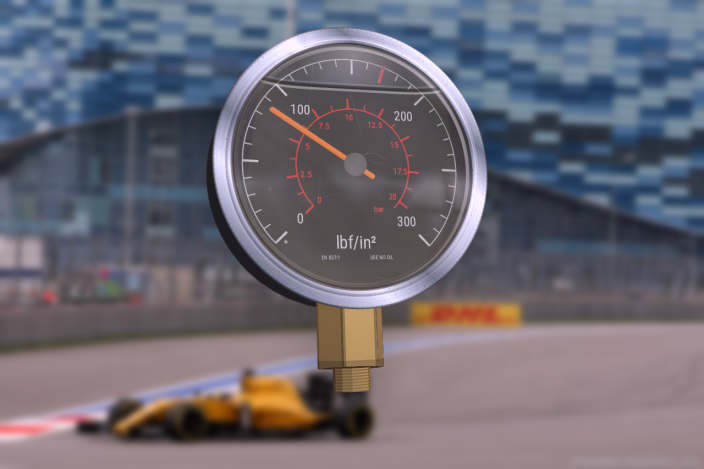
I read 85 psi
